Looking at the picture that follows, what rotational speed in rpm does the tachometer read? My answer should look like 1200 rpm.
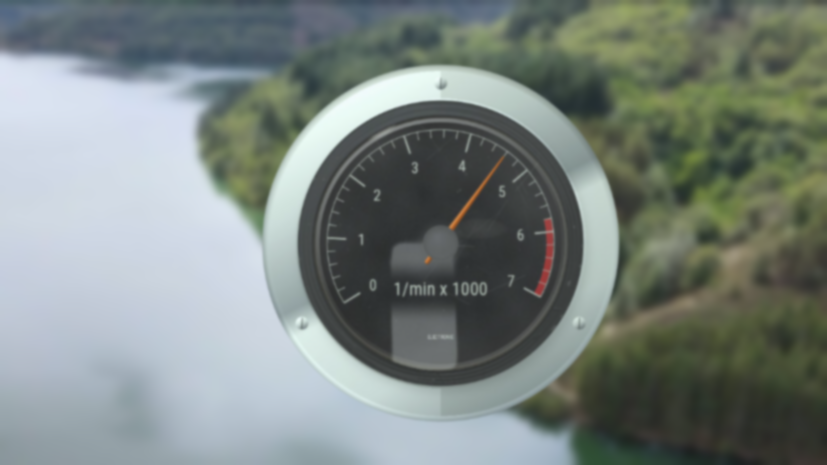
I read 4600 rpm
